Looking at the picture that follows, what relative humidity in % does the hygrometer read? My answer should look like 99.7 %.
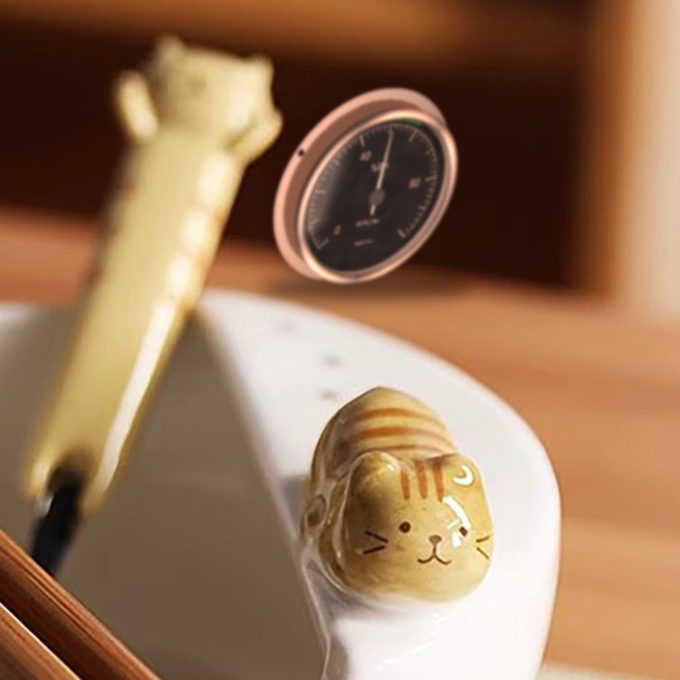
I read 50 %
